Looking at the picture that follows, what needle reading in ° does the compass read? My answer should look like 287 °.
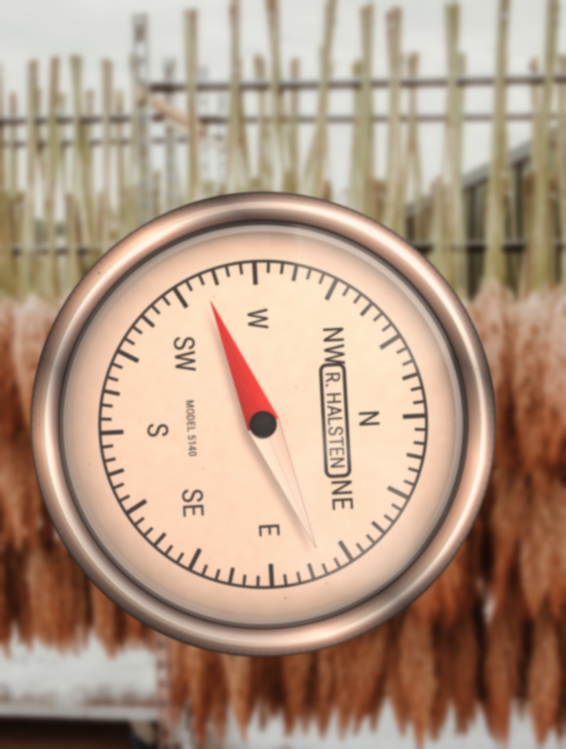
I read 250 °
